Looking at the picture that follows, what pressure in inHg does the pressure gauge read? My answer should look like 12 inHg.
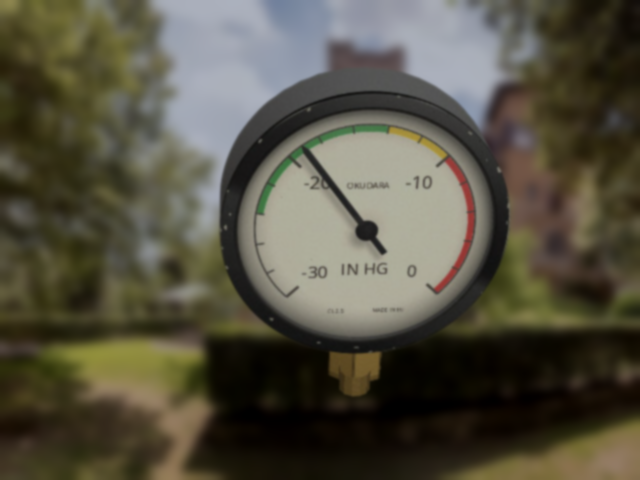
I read -19 inHg
